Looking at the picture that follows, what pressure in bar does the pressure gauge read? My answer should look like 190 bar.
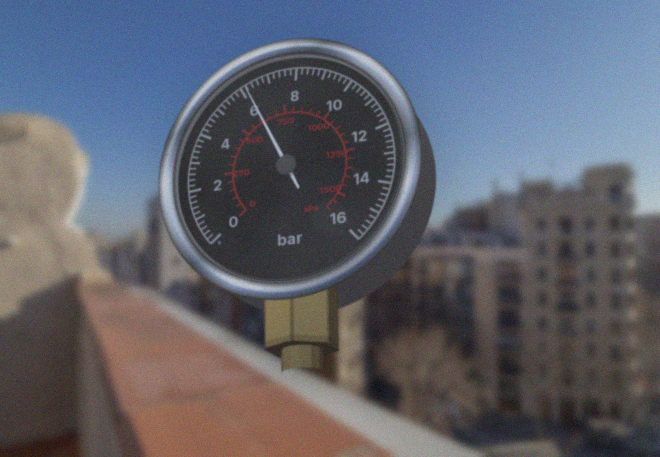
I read 6.2 bar
